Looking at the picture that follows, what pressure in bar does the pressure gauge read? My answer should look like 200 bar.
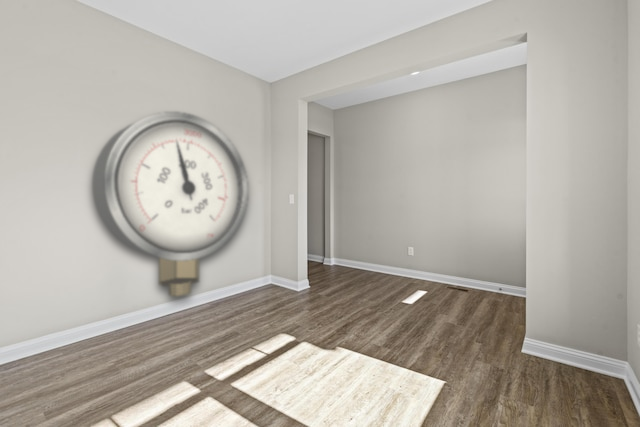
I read 175 bar
